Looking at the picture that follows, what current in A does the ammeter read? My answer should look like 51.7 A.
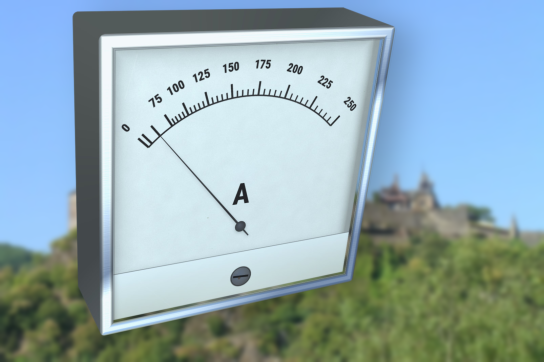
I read 50 A
